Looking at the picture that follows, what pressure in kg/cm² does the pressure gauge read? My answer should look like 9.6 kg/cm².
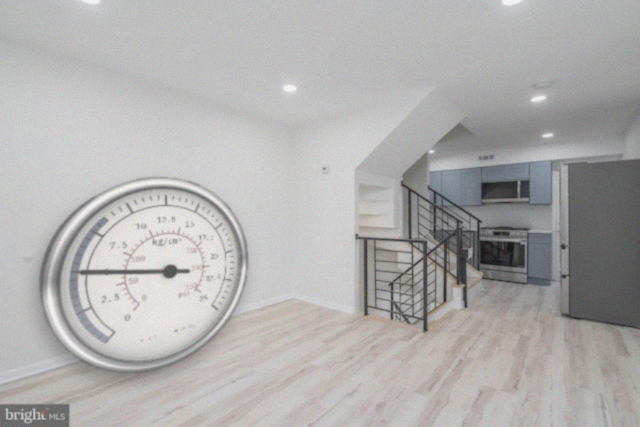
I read 5 kg/cm²
